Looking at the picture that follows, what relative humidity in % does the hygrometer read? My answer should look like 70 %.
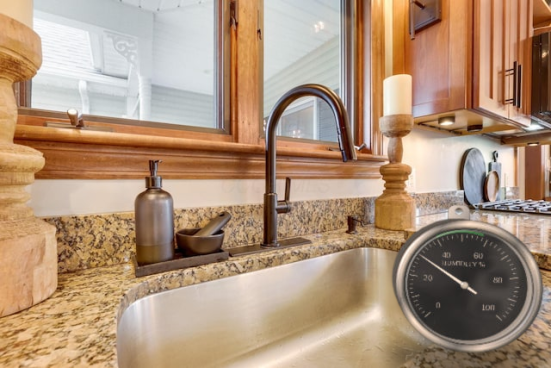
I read 30 %
